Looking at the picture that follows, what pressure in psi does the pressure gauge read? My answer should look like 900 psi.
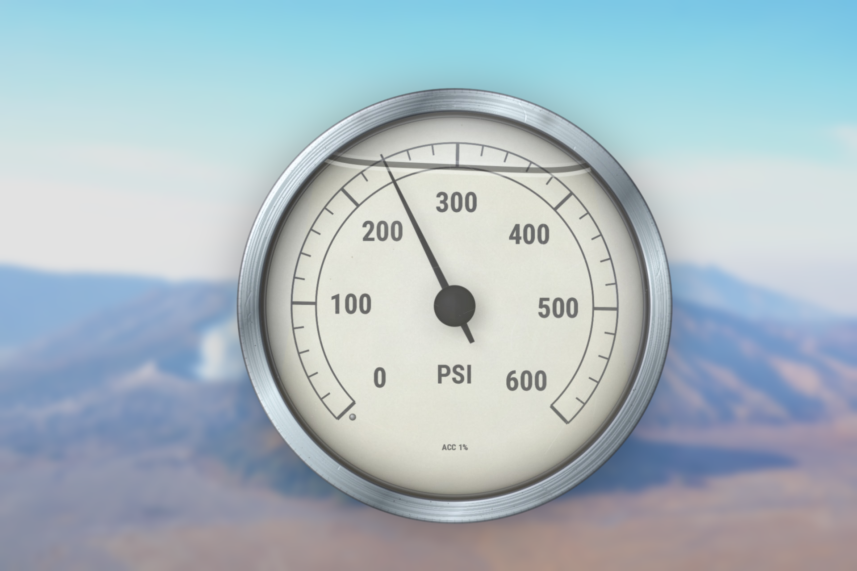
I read 240 psi
